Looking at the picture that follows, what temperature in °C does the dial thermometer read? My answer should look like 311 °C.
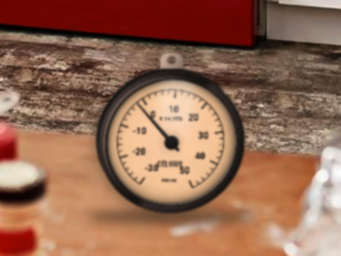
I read -2 °C
